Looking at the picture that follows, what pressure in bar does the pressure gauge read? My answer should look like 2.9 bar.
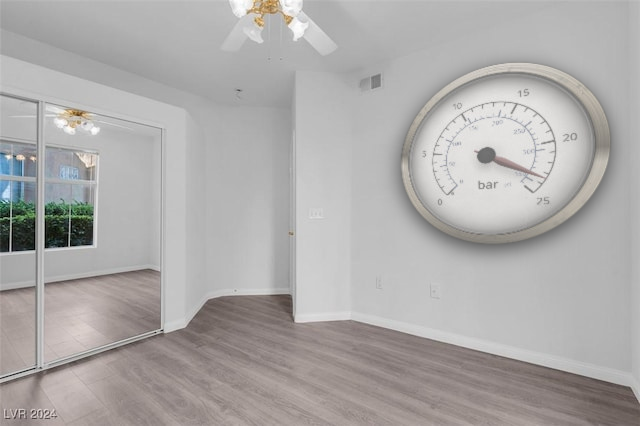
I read 23.5 bar
